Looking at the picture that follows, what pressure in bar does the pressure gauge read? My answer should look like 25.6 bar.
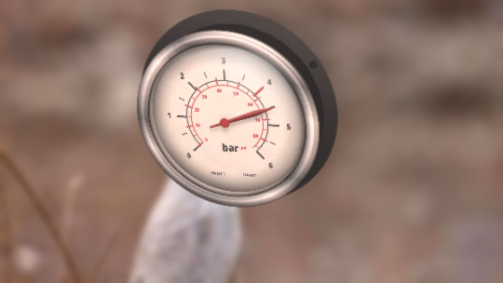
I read 4.5 bar
